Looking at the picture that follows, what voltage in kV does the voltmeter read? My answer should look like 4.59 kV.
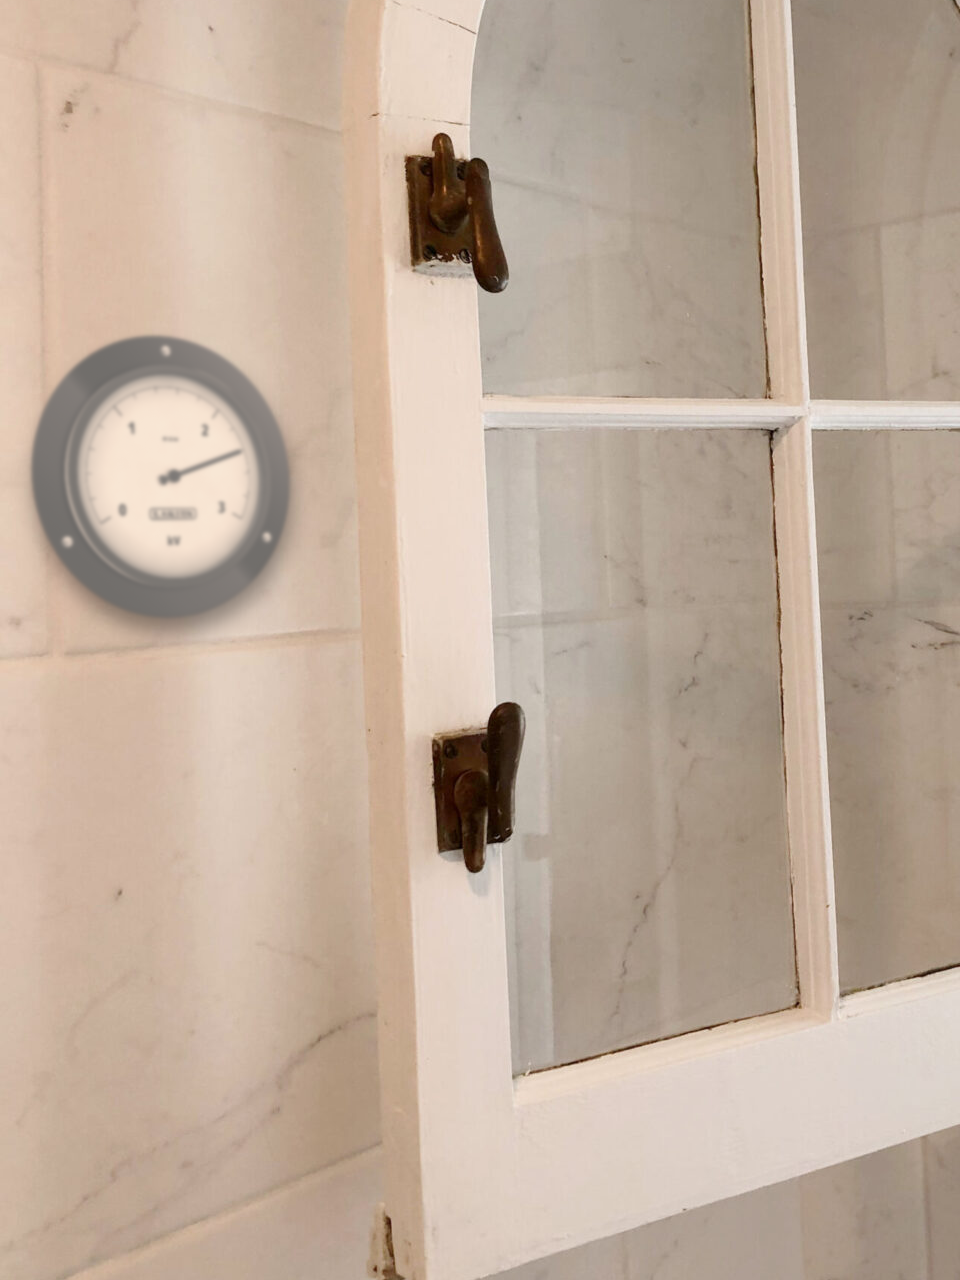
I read 2.4 kV
